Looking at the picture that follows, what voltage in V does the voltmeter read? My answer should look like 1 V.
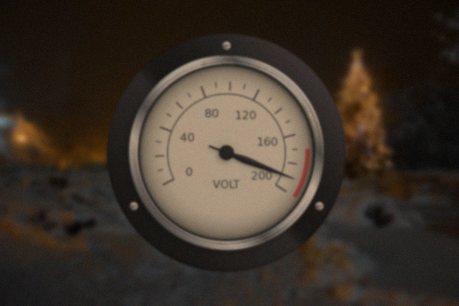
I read 190 V
